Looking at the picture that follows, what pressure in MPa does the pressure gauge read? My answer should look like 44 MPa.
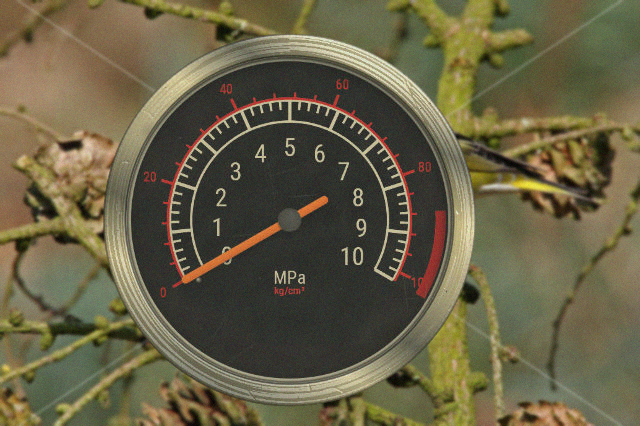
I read 0 MPa
